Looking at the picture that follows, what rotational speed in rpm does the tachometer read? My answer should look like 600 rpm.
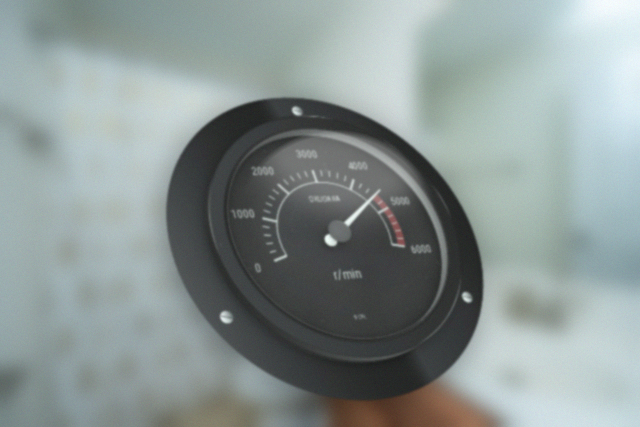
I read 4600 rpm
